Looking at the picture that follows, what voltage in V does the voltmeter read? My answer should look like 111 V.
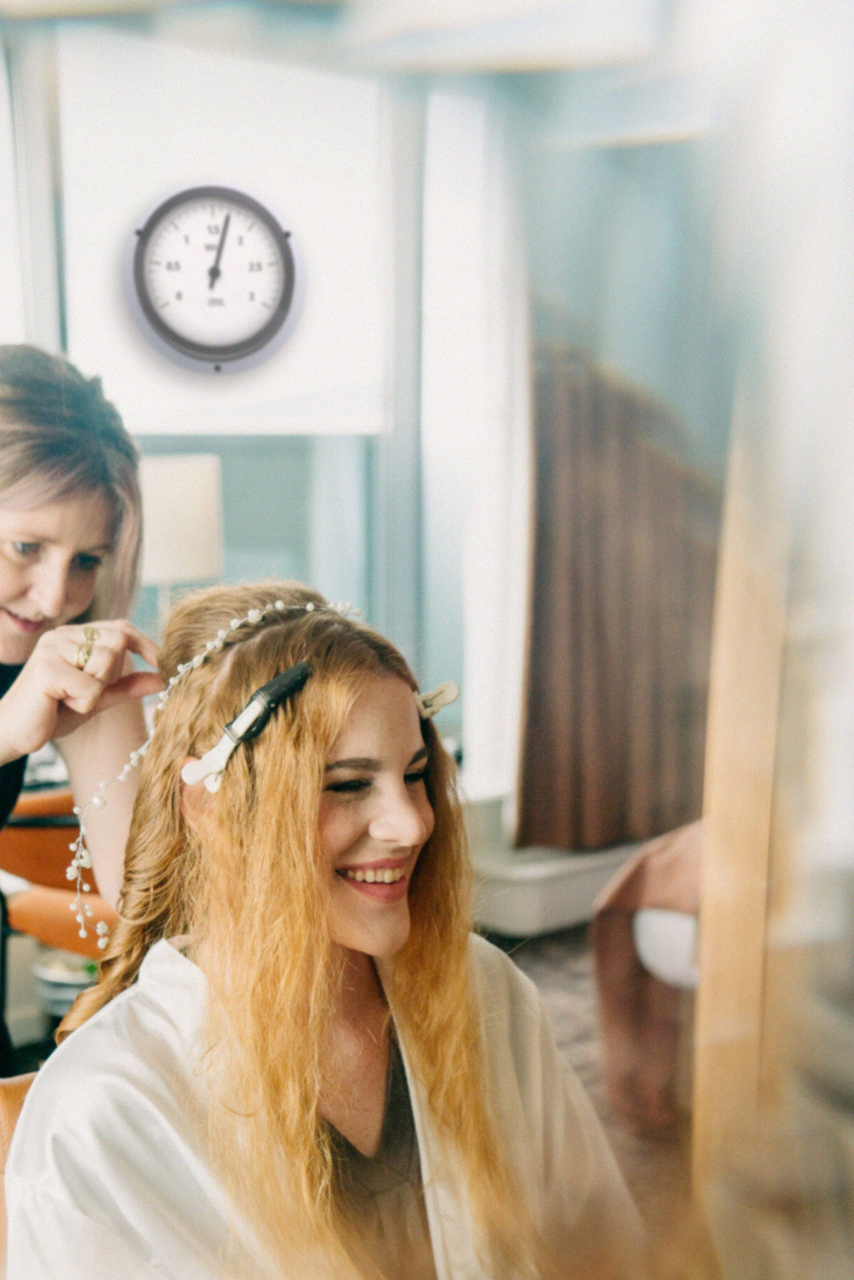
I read 1.7 V
